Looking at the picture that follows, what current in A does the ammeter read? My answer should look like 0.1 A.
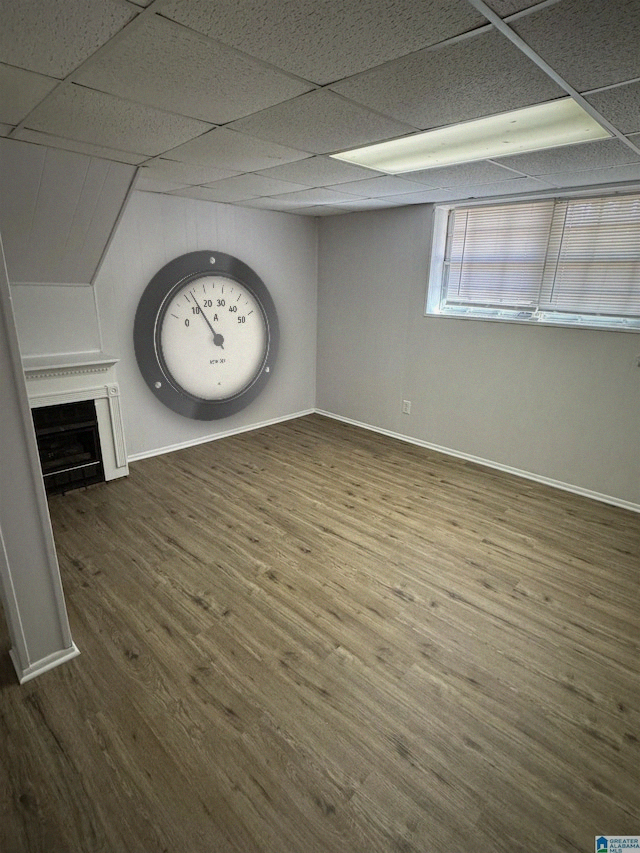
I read 12.5 A
